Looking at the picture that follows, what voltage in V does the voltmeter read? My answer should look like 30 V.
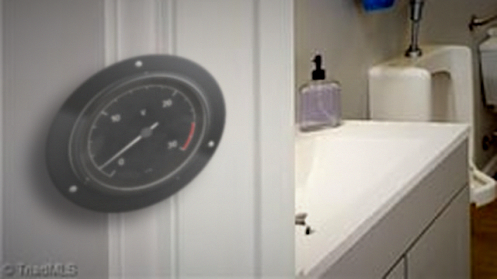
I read 2 V
